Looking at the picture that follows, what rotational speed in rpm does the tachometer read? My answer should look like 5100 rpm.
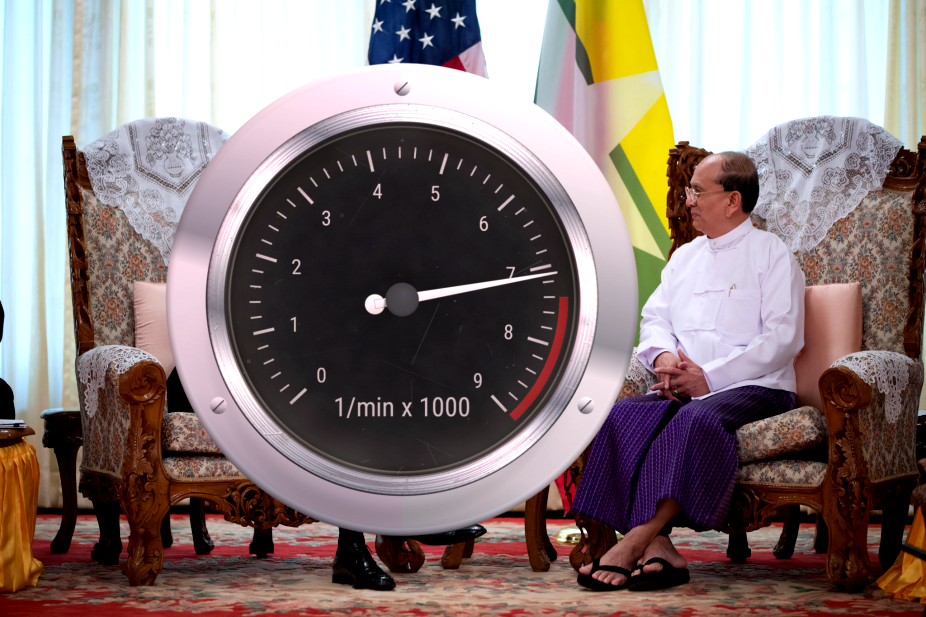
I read 7100 rpm
